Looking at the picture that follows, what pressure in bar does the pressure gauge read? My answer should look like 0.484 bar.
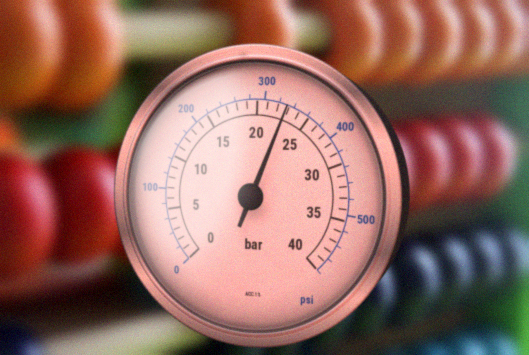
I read 23 bar
